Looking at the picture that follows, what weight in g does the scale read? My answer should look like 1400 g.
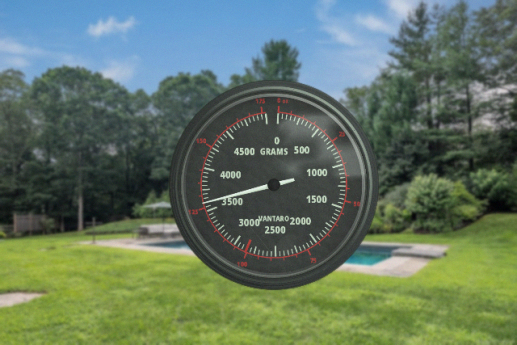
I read 3600 g
